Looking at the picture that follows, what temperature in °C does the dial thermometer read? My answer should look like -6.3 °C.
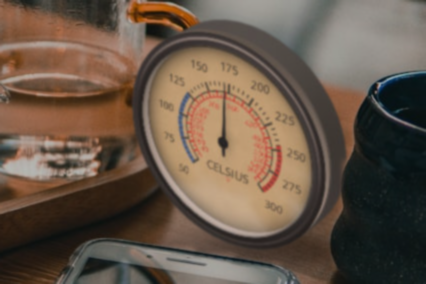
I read 175 °C
